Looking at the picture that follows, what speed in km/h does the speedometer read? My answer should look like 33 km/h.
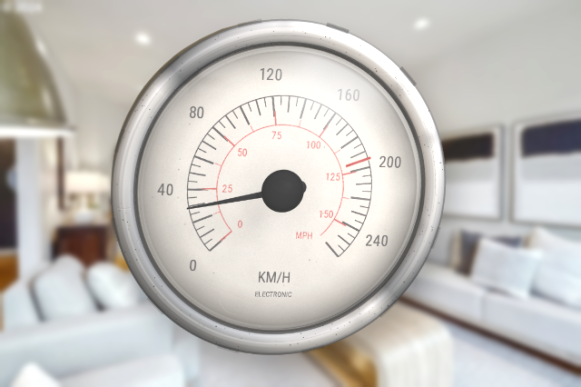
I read 30 km/h
